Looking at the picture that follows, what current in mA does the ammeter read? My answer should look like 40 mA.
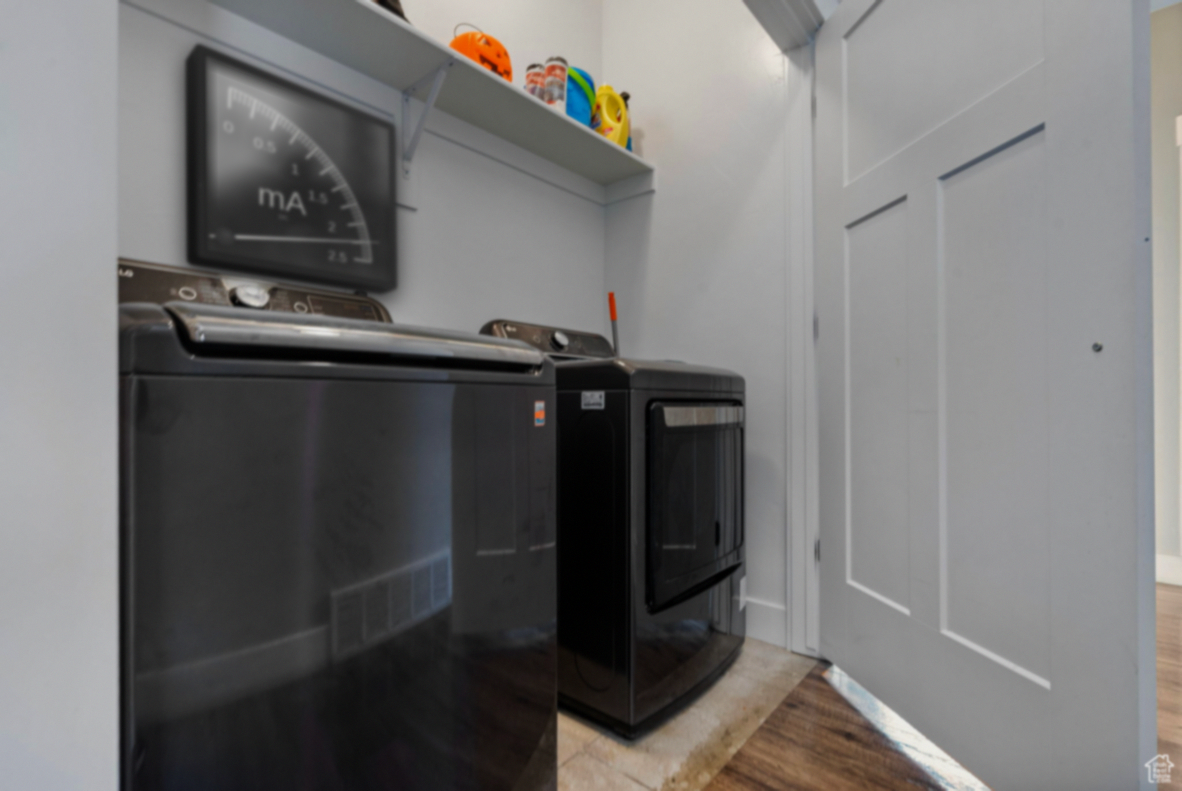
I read 2.25 mA
